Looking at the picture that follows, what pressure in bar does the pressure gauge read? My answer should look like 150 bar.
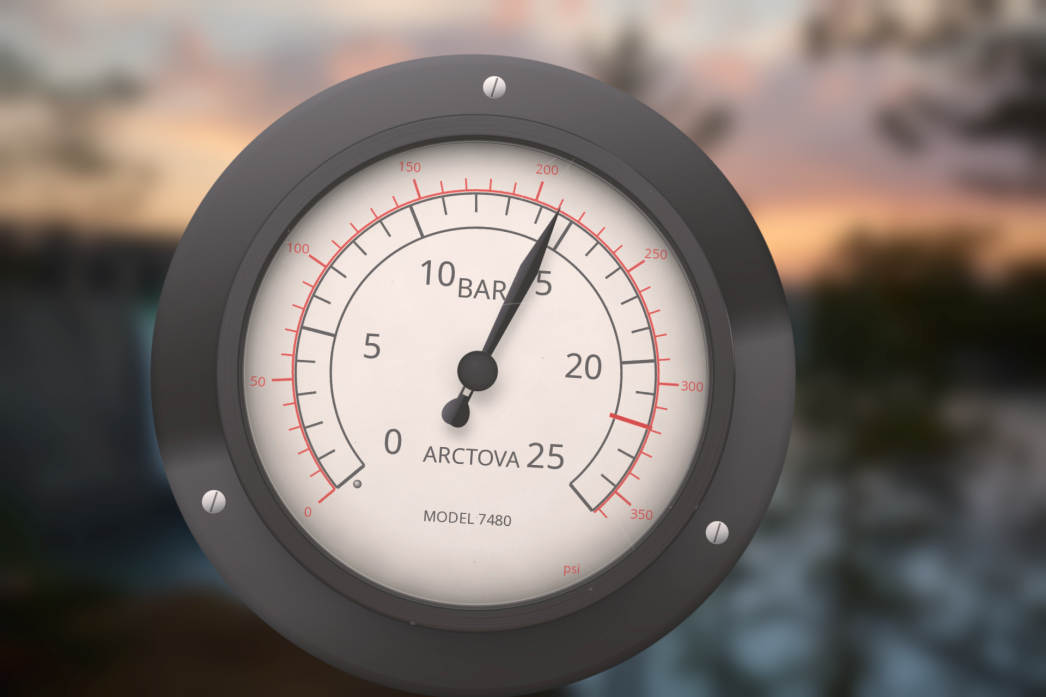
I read 14.5 bar
